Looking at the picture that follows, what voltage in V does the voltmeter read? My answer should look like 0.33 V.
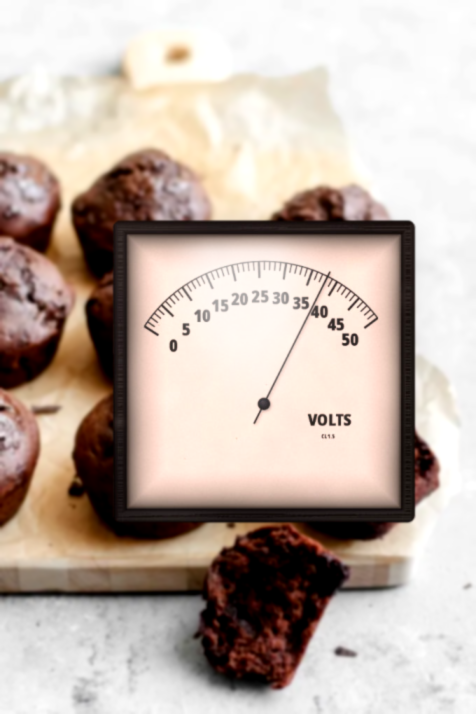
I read 38 V
